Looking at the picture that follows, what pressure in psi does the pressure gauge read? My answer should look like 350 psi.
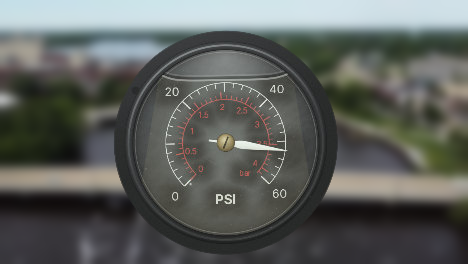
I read 52 psi
